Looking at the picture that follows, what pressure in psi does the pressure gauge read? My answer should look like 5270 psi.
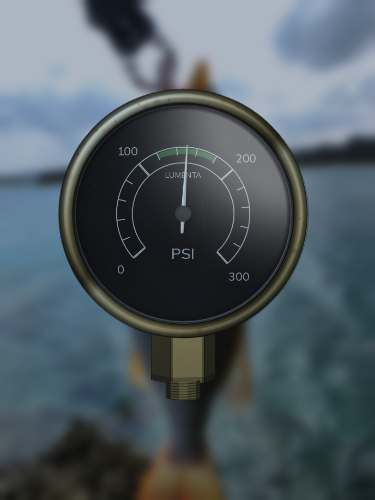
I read 150 psi
